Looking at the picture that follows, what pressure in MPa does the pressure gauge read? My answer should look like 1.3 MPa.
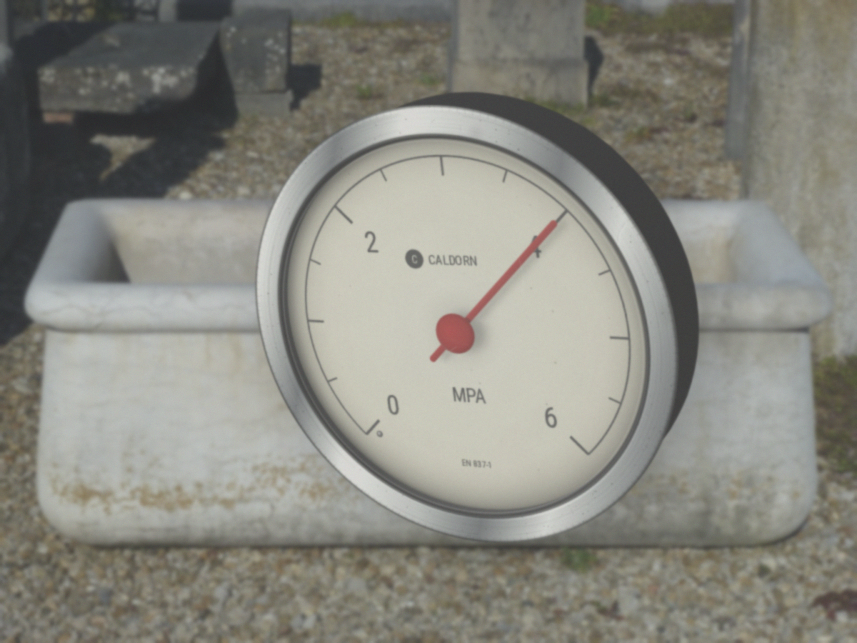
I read 4 MPa
